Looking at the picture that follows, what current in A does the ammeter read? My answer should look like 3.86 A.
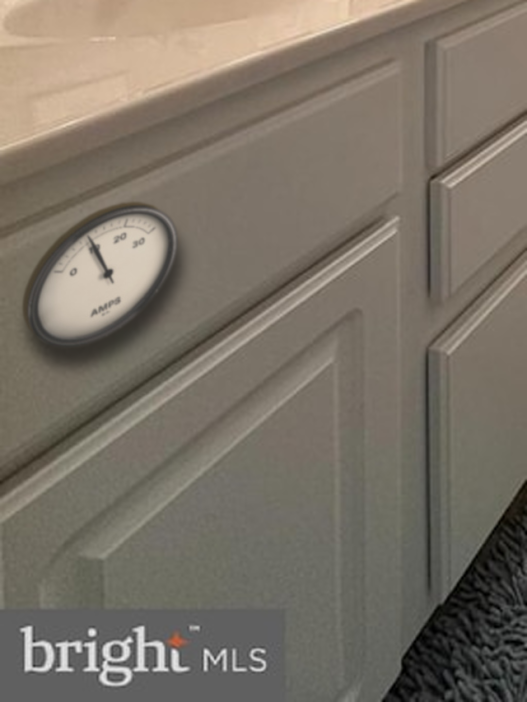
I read 10 A
